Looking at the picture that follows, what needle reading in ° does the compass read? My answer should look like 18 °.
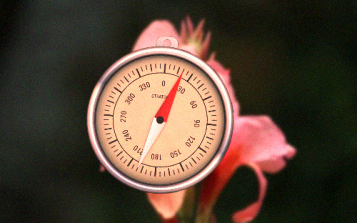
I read 20 °
